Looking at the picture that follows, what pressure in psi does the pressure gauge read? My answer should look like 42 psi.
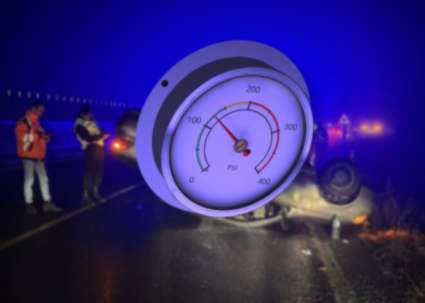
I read 125 psi
